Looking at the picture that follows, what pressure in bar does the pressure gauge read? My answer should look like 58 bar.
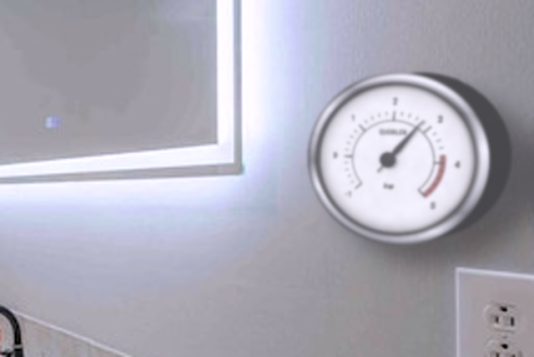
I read 2.8 bar
